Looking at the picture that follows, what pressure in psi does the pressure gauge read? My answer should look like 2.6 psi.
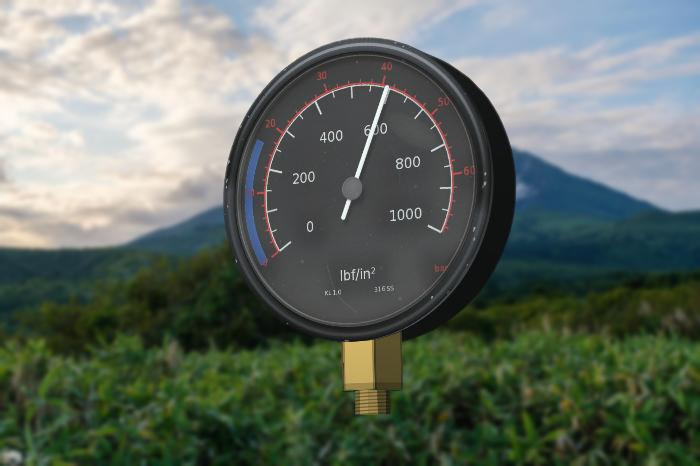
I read 600 psi
